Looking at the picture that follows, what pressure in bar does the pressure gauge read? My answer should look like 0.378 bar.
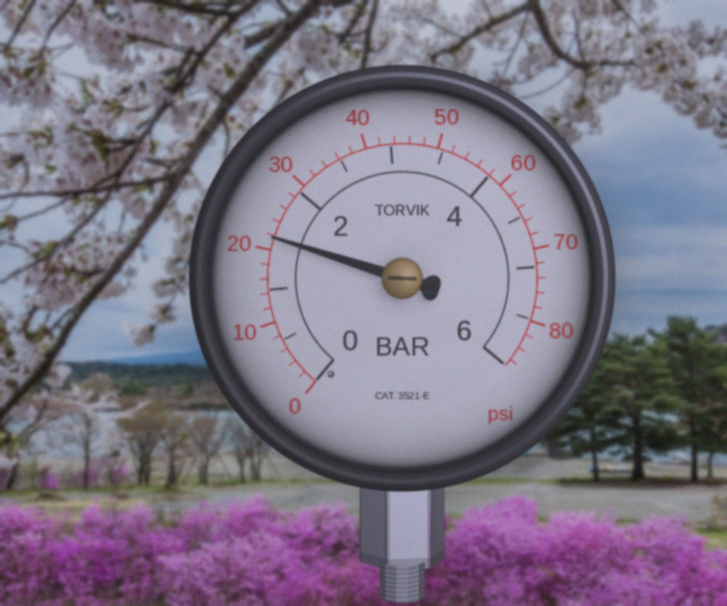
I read 1.5 bar
